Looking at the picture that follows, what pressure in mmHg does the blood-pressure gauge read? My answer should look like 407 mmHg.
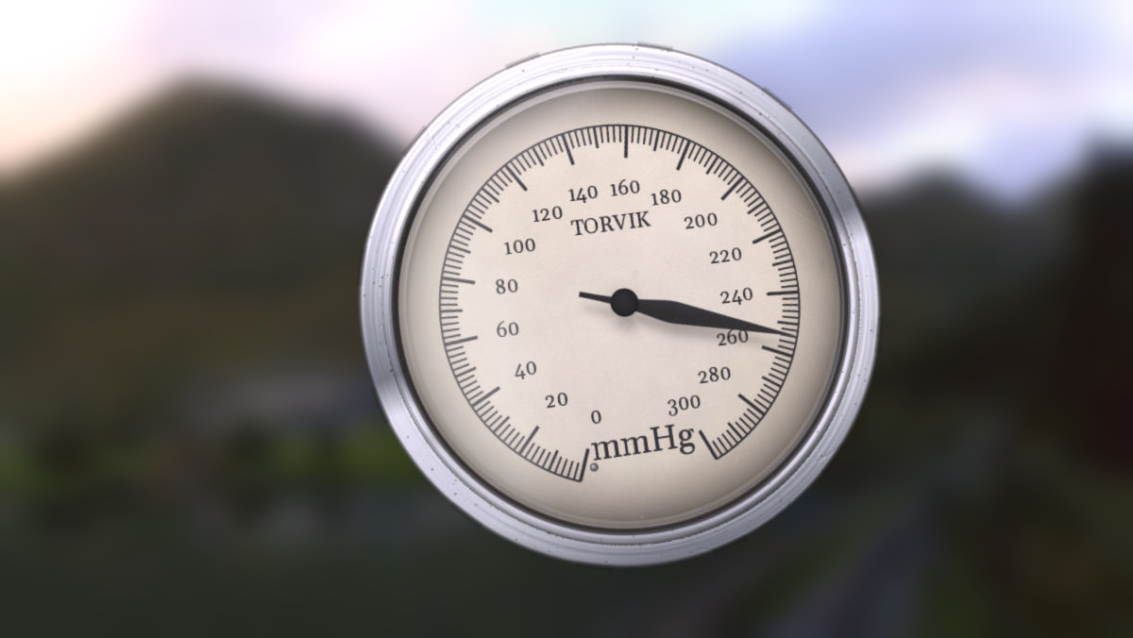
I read 254 mmHg
